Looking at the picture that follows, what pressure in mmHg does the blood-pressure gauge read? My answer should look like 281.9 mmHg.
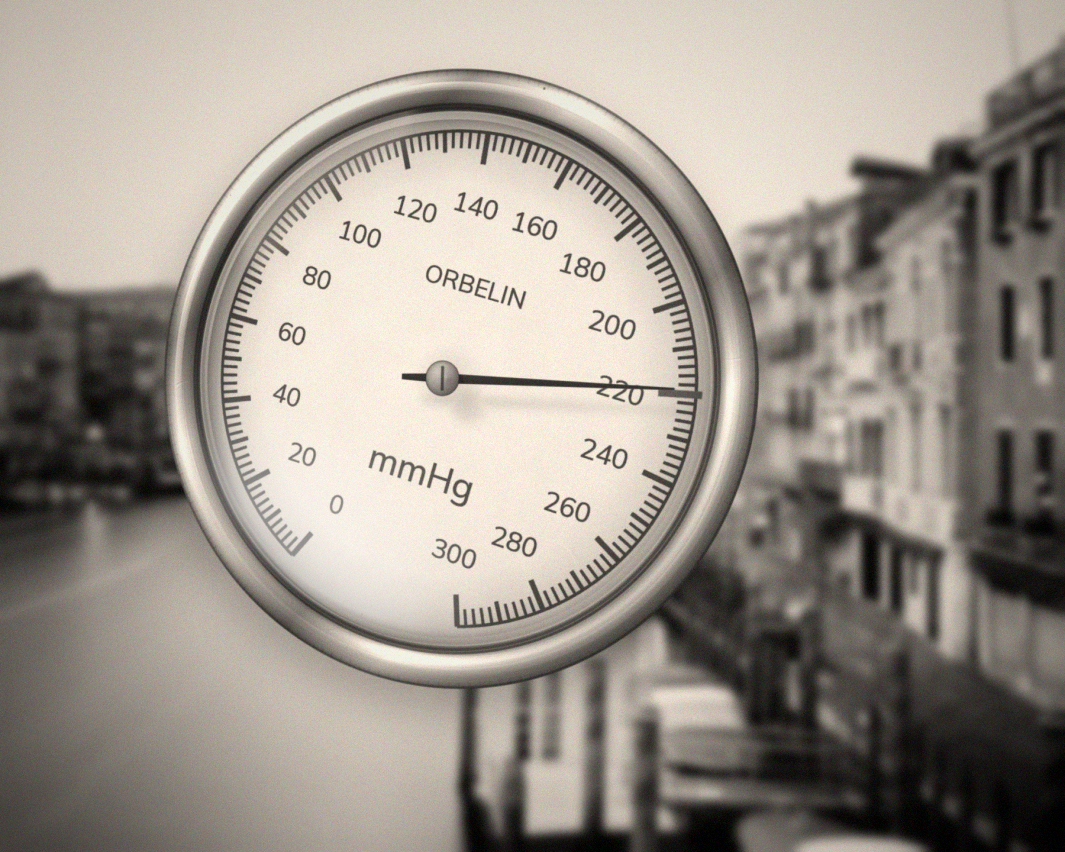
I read 219 mmHg
